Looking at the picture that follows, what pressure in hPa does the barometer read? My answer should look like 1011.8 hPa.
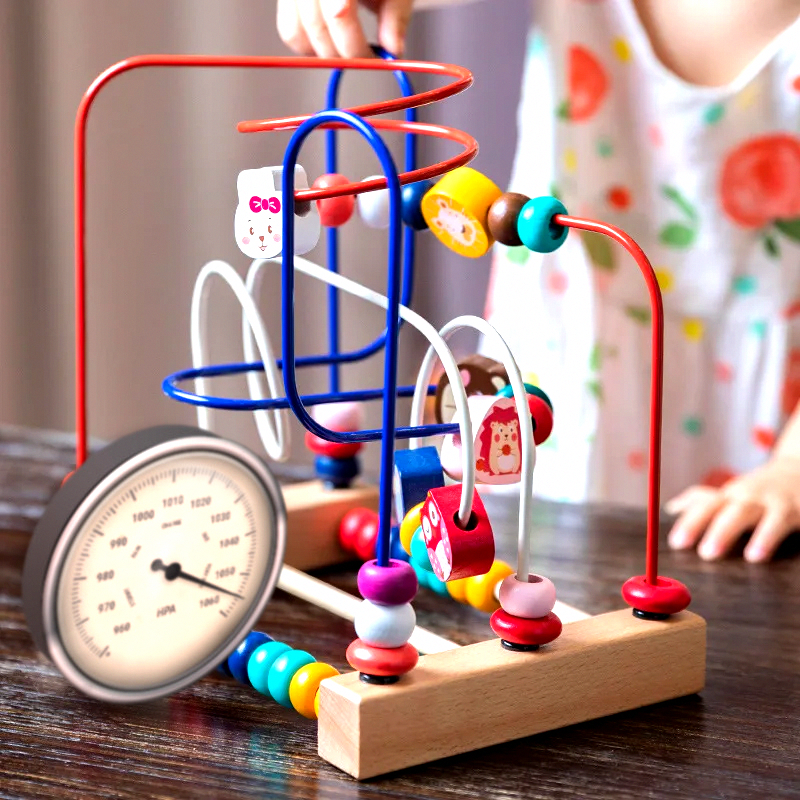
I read 1055 hPa
